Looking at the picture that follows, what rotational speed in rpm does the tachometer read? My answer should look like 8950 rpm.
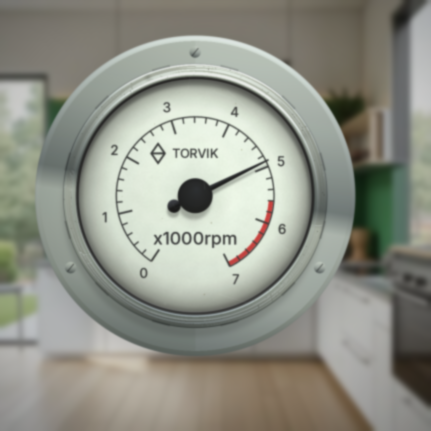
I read 4900 rpm
